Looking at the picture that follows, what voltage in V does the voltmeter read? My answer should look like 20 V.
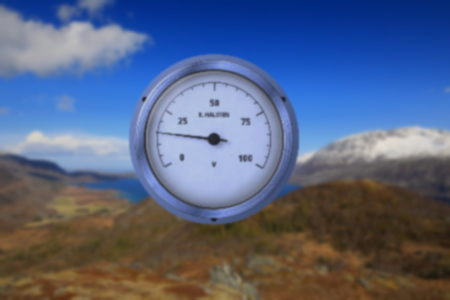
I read 15 V
